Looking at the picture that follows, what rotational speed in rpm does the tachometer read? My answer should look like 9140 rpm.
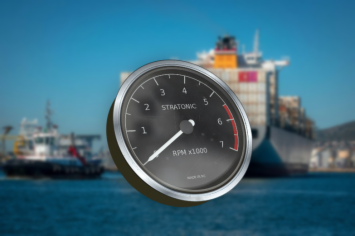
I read 0 rpm
